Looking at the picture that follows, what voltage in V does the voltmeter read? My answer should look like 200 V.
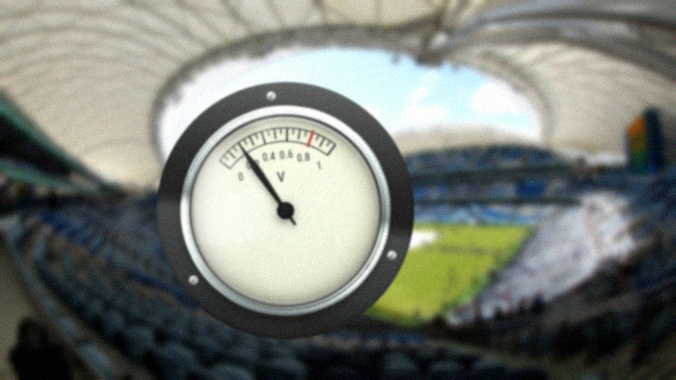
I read 0.2 V
